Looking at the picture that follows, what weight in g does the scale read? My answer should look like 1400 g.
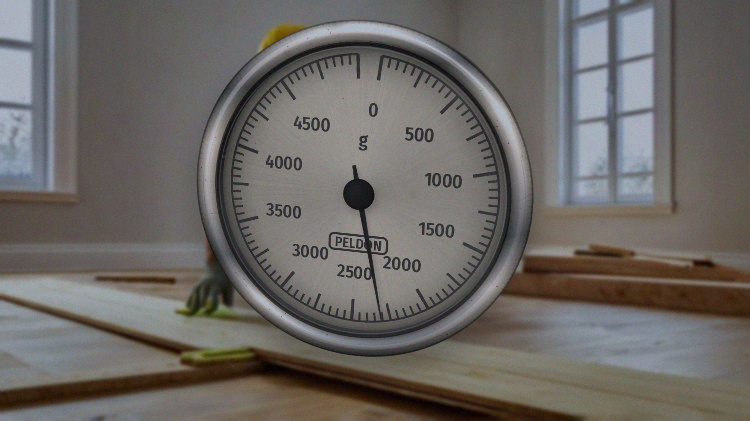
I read 2300 g
